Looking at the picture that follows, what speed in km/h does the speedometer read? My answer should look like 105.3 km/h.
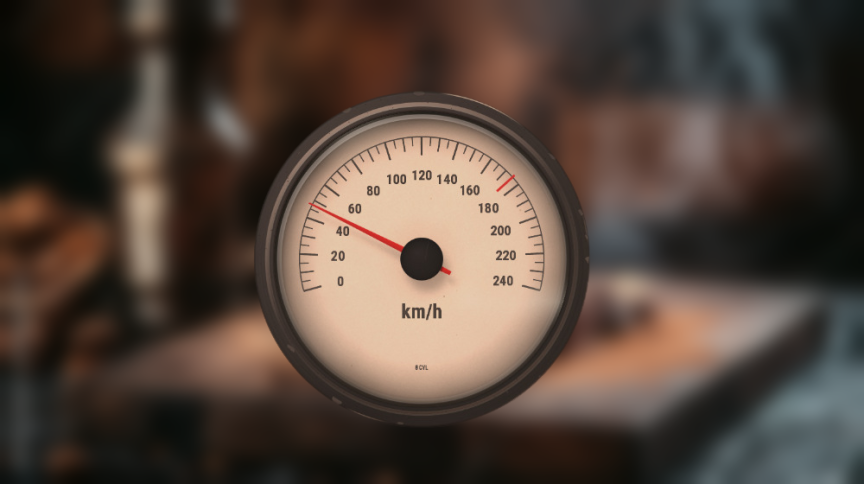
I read 47.5 km/h
